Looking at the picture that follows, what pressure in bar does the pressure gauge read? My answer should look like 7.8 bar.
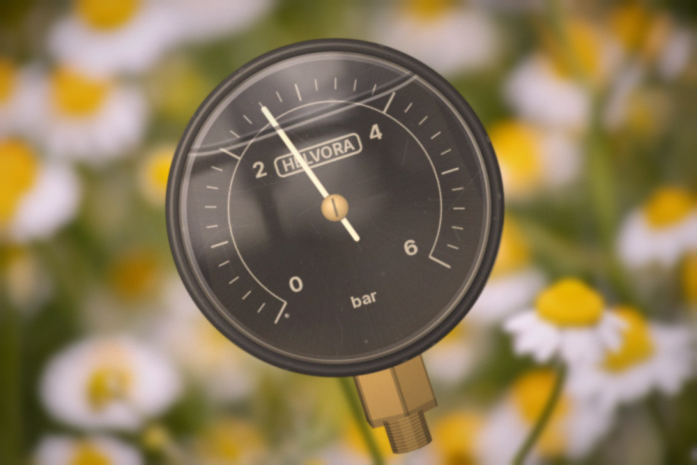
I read 2.6 bar
